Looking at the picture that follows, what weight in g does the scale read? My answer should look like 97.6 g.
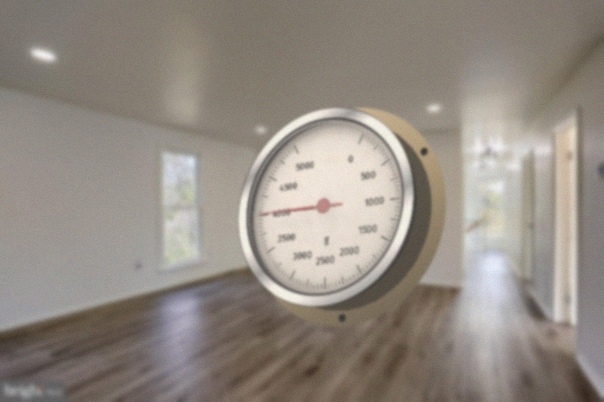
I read 4000 g
